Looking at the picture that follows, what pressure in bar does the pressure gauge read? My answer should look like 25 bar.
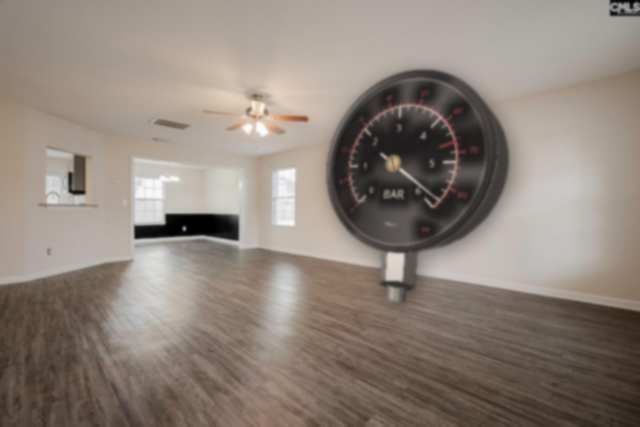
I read 5.8 bar
